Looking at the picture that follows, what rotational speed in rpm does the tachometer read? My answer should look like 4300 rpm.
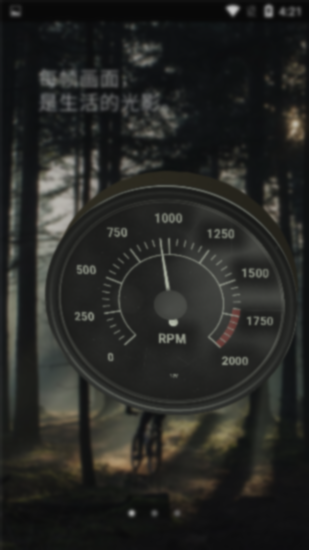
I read 950 rpm
